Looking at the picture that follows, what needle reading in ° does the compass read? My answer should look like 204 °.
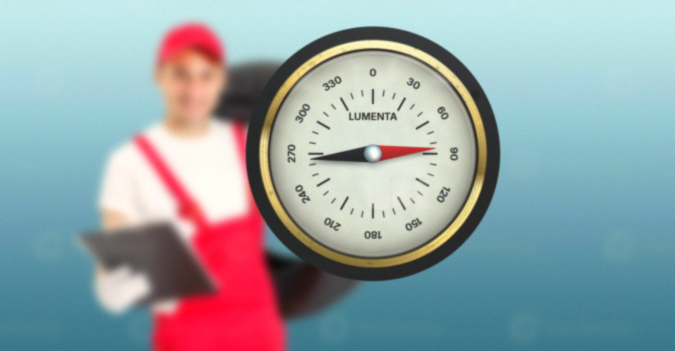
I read 85 °
